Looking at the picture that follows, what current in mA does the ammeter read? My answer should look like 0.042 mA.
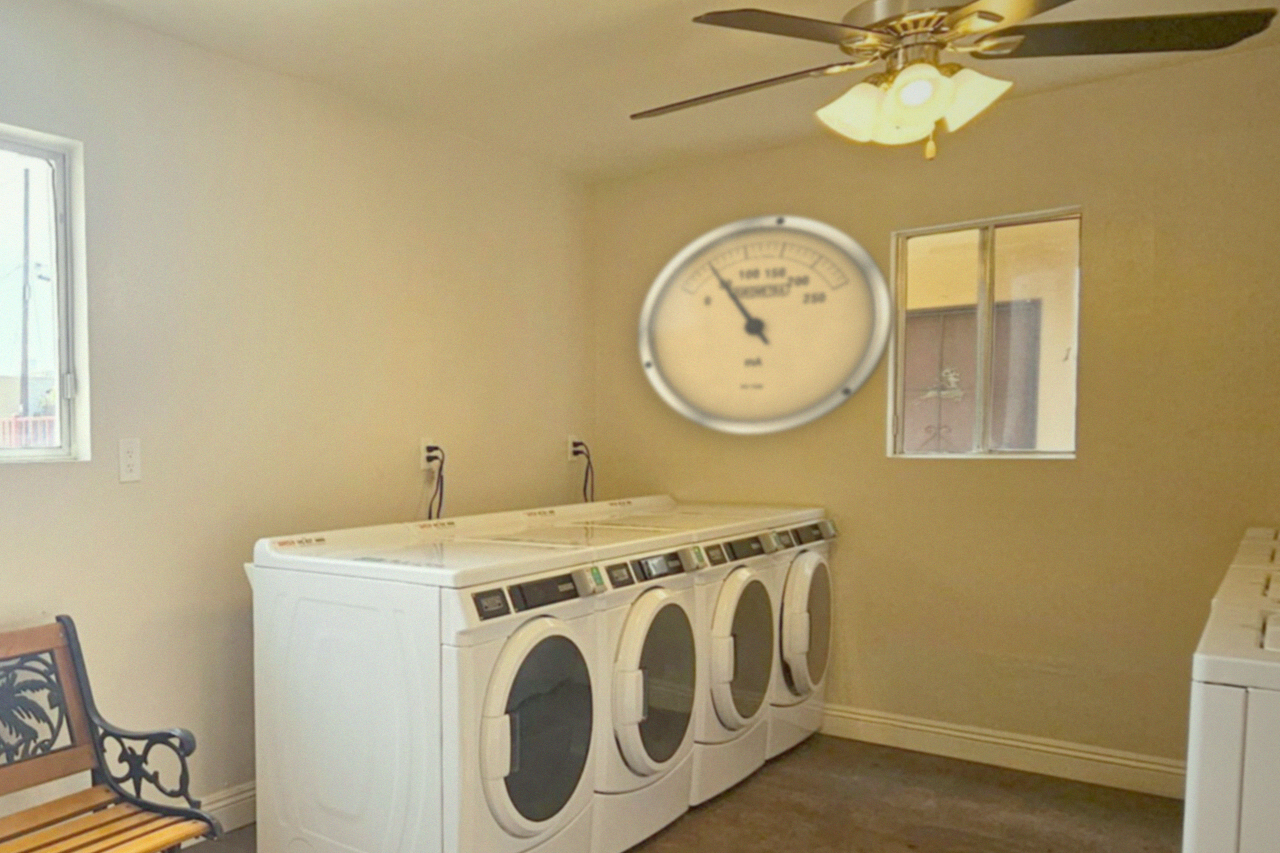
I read 50 mA
